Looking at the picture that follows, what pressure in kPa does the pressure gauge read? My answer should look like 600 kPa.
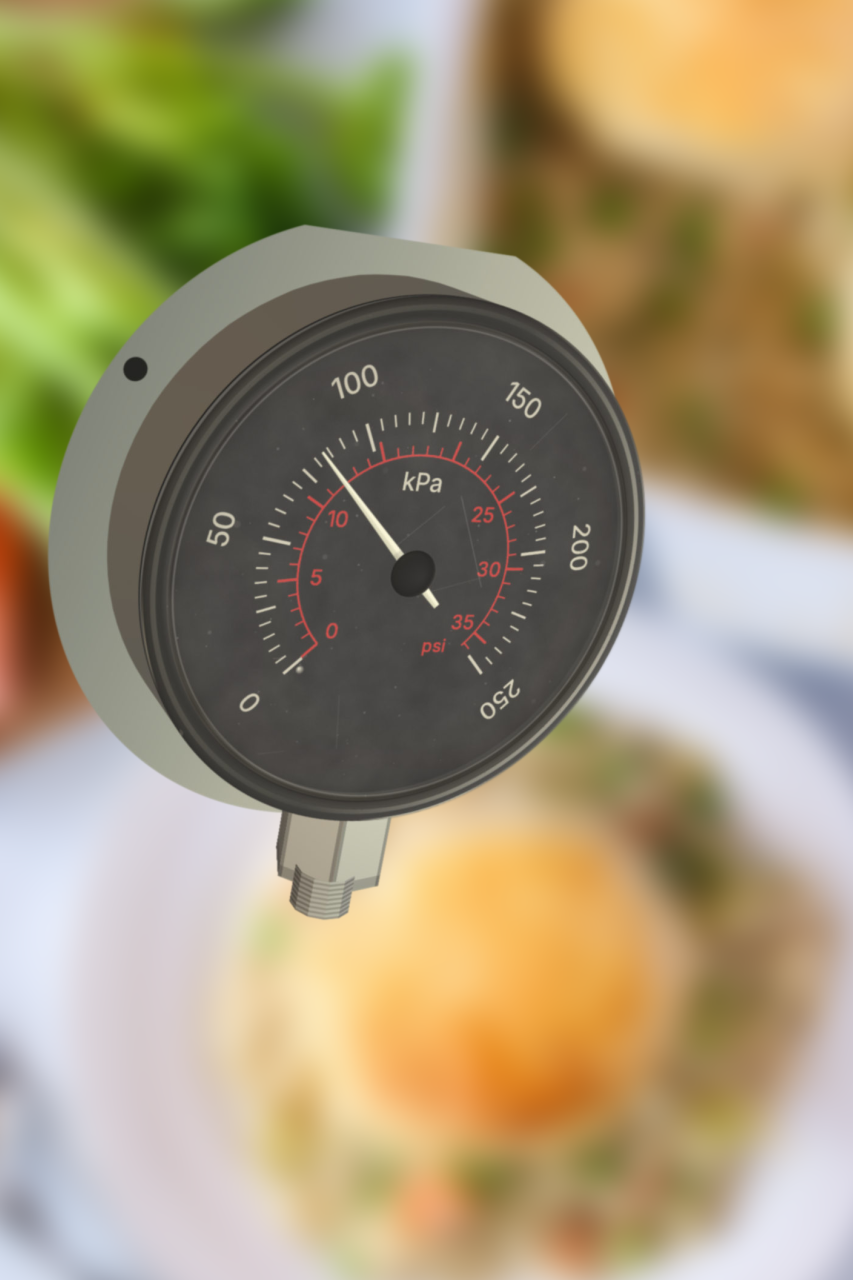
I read 82.5 kPa
